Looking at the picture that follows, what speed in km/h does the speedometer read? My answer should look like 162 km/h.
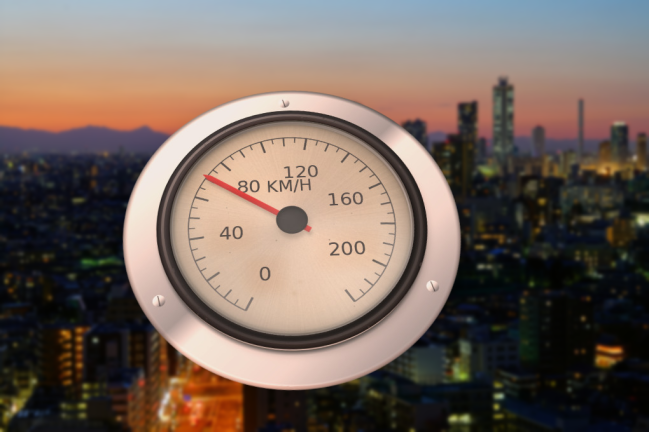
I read 70 km/h
